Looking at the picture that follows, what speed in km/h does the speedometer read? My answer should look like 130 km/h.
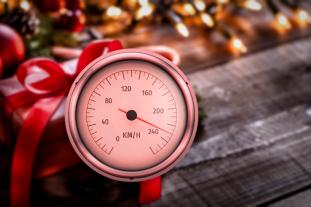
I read 230 km/h
